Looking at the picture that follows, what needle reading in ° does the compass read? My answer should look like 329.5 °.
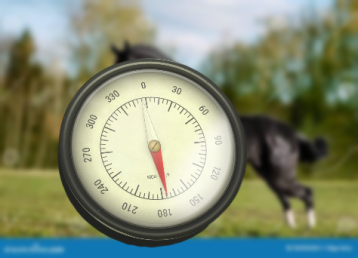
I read 175 °
